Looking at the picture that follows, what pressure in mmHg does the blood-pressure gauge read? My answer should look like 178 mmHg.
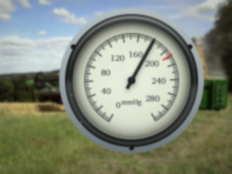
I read 180 mmHg
